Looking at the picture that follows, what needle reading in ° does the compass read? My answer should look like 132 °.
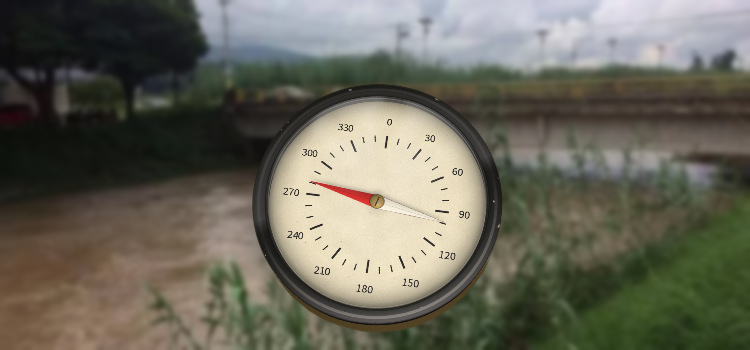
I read 280 °
